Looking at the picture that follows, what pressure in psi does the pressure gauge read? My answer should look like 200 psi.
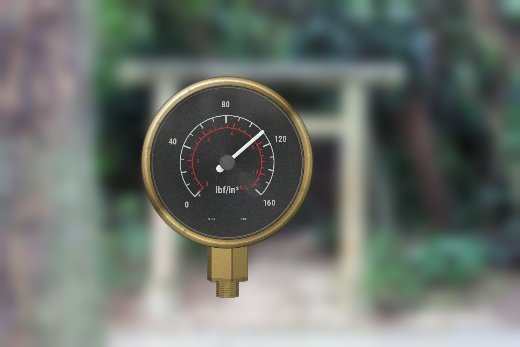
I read 110 psi
